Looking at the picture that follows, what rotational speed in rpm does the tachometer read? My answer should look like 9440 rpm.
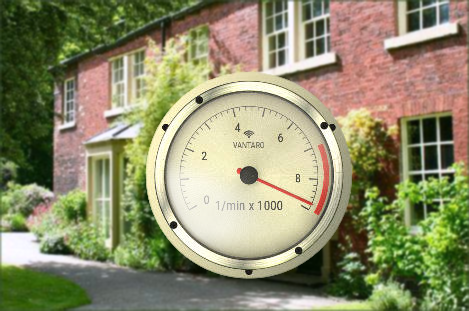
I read 8800 rpm
